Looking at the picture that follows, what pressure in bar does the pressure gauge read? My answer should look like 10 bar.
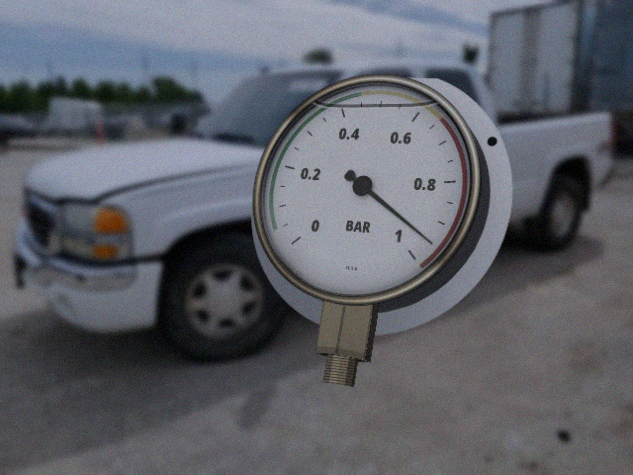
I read 0.95 bar
